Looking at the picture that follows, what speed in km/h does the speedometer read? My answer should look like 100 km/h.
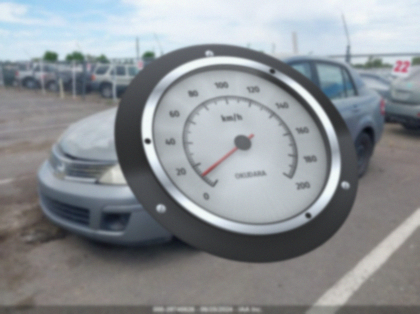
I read 10 km/h
